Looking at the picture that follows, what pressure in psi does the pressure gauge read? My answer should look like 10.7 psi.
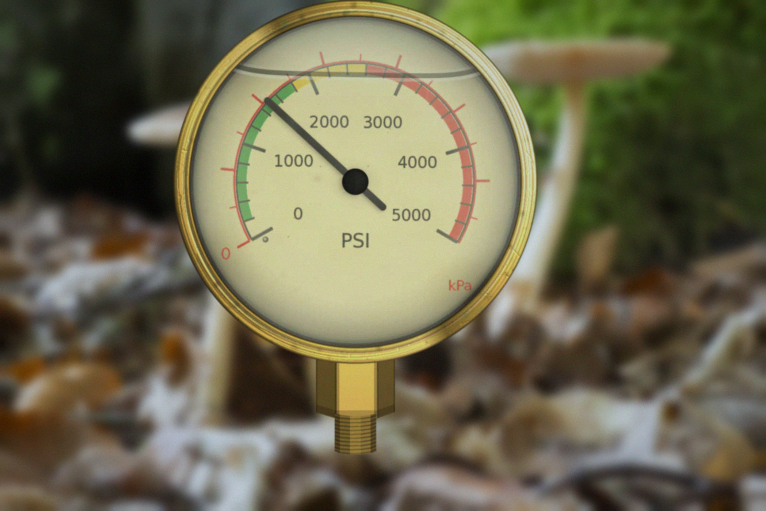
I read 1500 psi
